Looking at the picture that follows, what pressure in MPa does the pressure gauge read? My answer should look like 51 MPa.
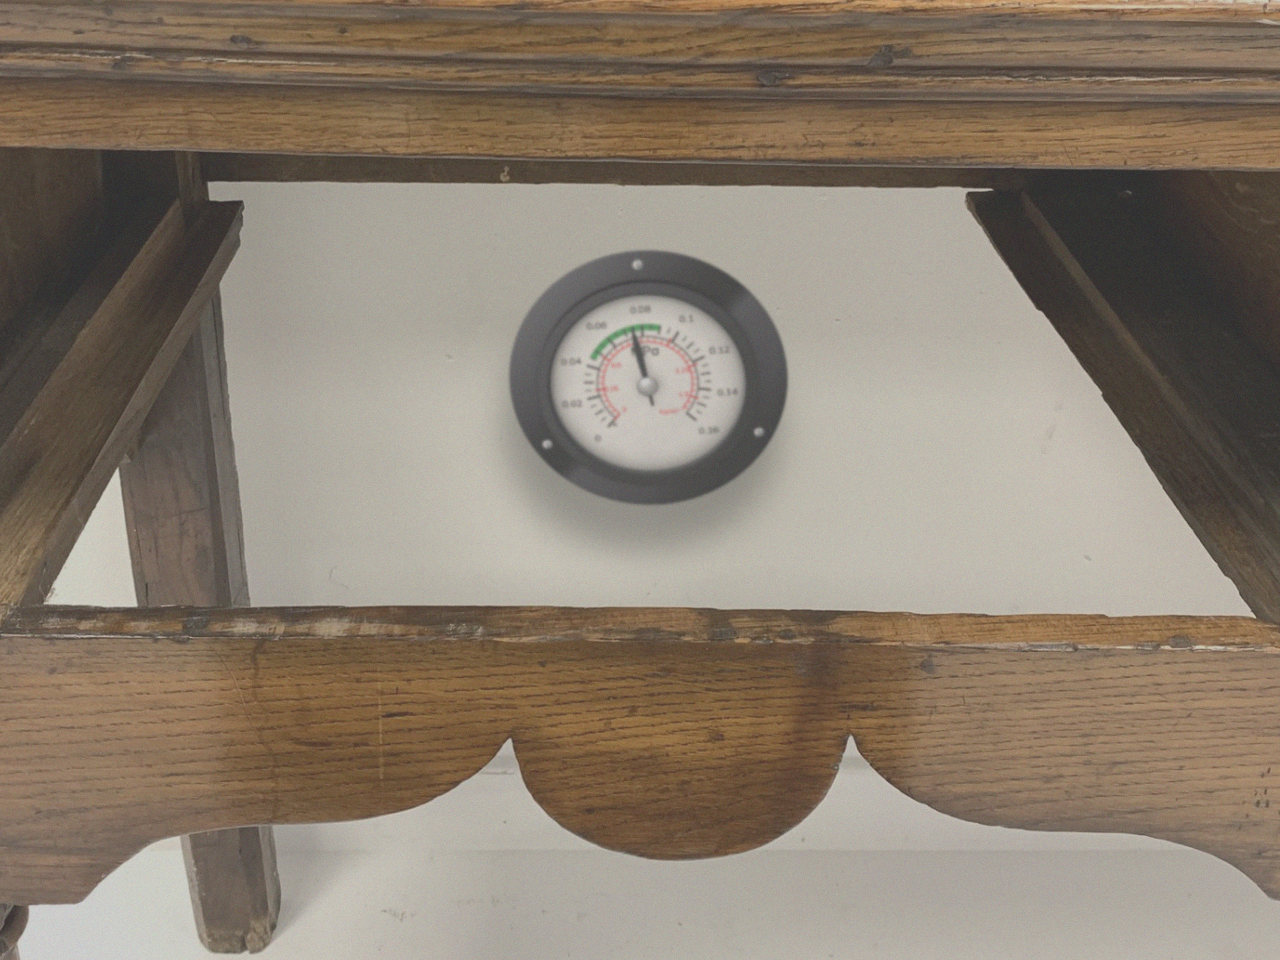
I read 0.075 MPa
